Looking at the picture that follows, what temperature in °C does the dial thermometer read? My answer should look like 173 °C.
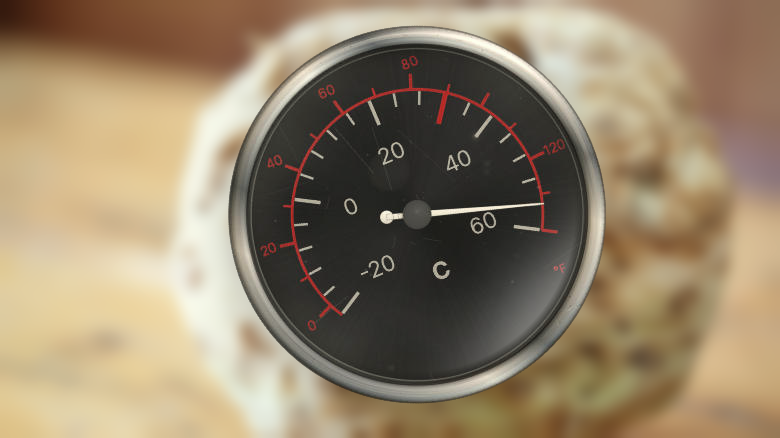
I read 56 °C
